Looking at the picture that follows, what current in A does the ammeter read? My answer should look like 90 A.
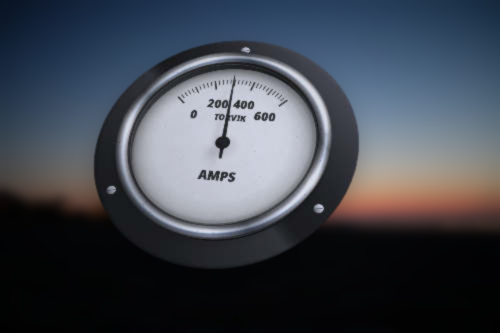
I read 300 A
